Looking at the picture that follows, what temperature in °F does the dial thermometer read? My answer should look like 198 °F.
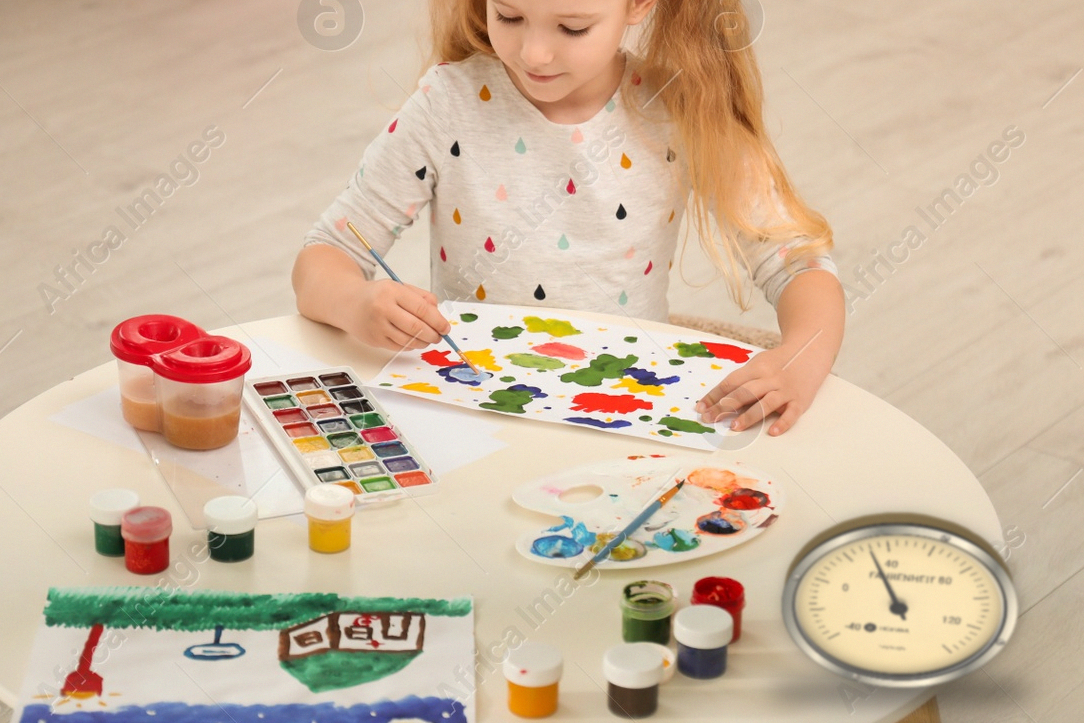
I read 32 °F
